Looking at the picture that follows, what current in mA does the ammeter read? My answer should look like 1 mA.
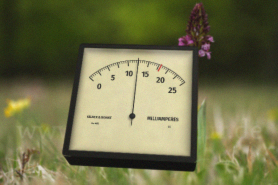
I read 12.5 mA
